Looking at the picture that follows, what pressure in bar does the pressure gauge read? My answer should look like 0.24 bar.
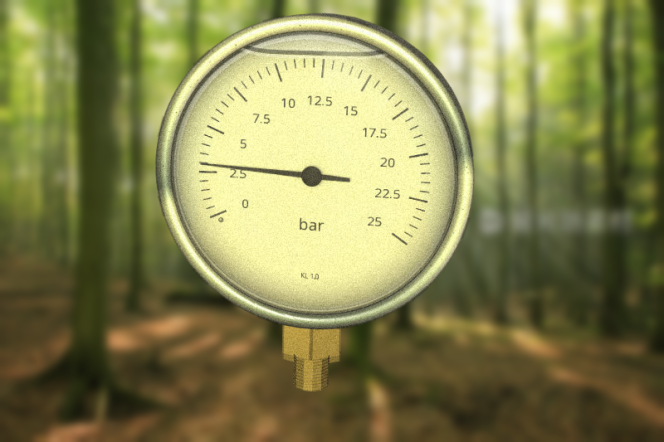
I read 3 bar
